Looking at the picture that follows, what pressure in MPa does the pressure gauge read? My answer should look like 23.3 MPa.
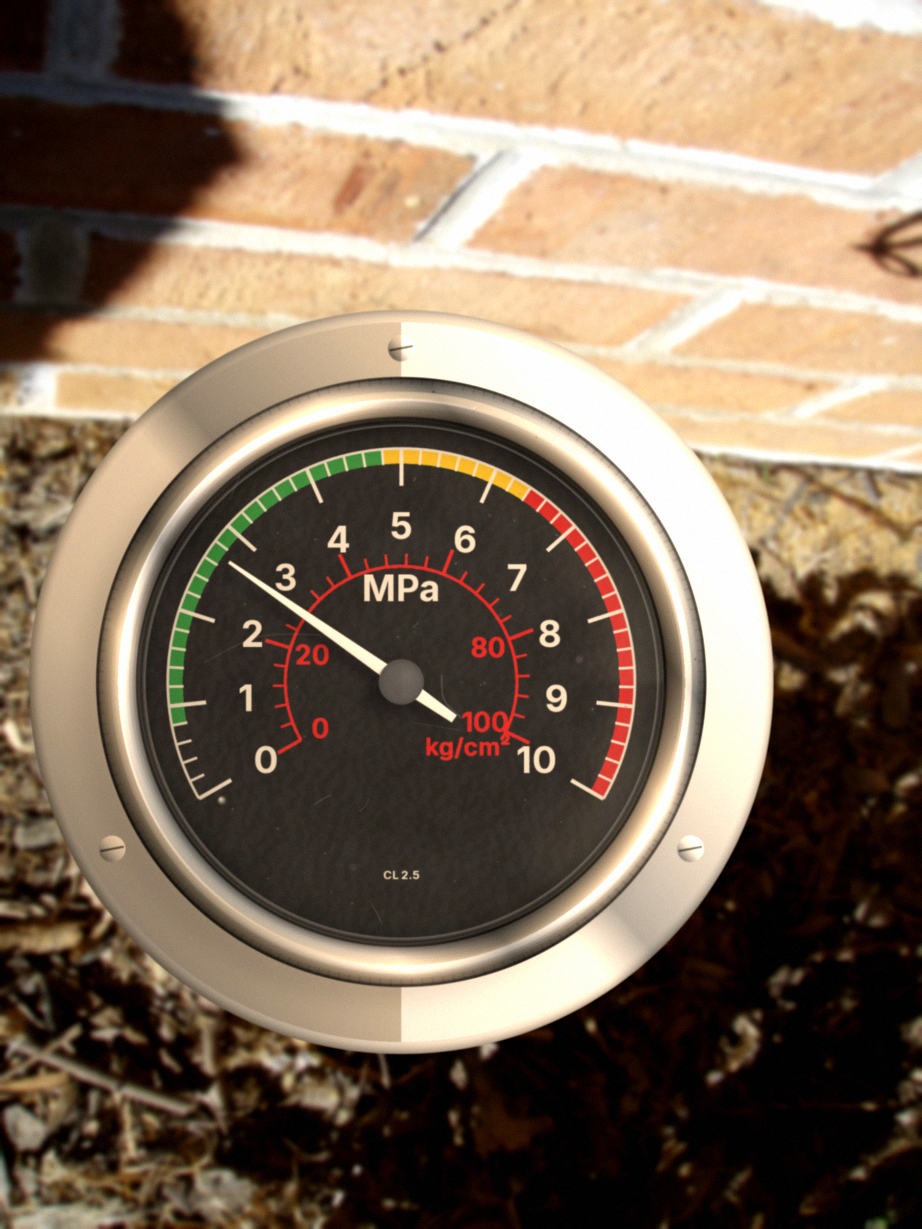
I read 2.7 MPa
